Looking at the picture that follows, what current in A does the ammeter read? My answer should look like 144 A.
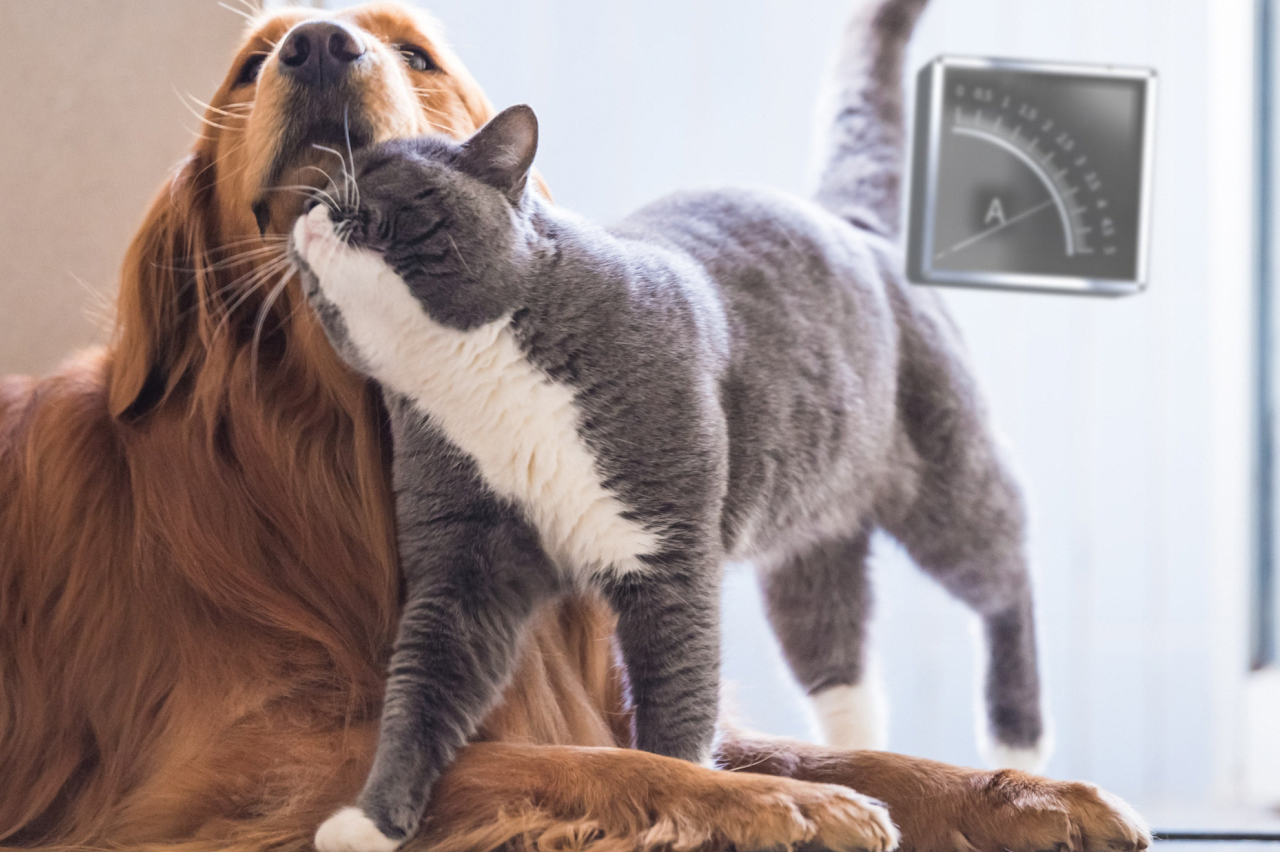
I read 3.5 A
